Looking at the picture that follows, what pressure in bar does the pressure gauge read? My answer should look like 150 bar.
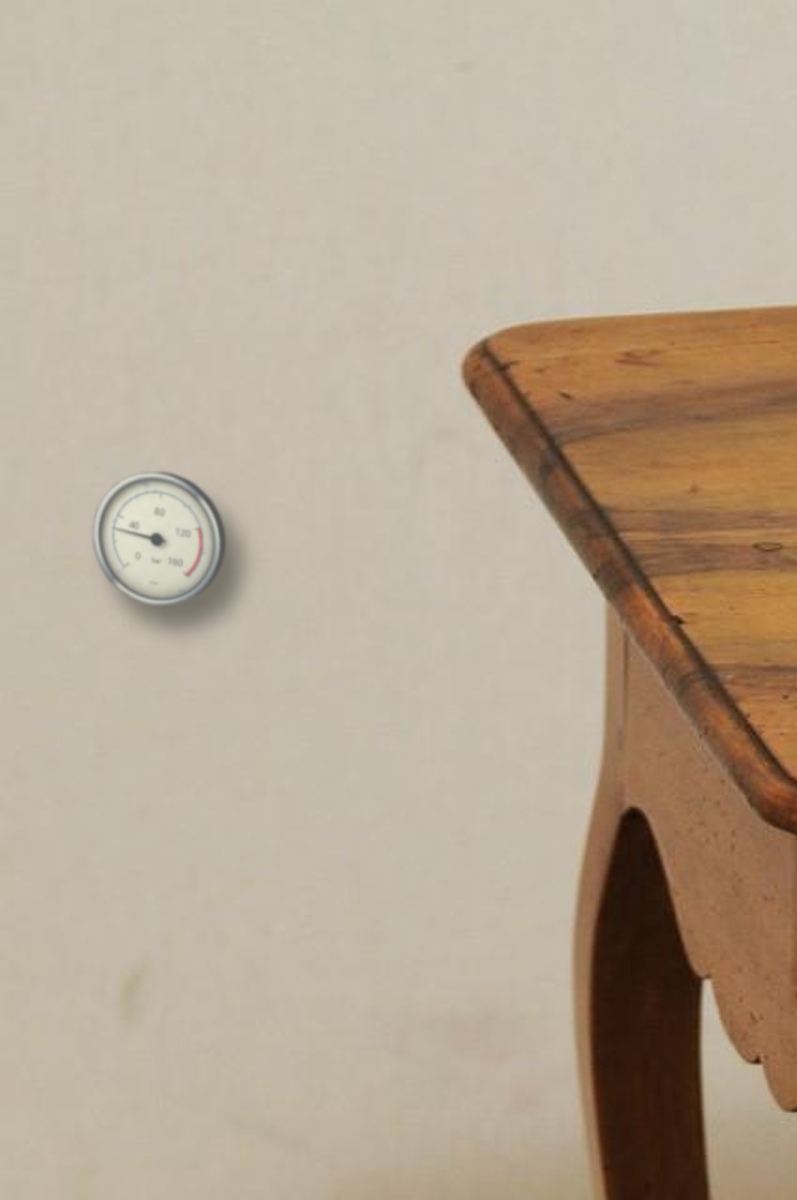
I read 30 bar
